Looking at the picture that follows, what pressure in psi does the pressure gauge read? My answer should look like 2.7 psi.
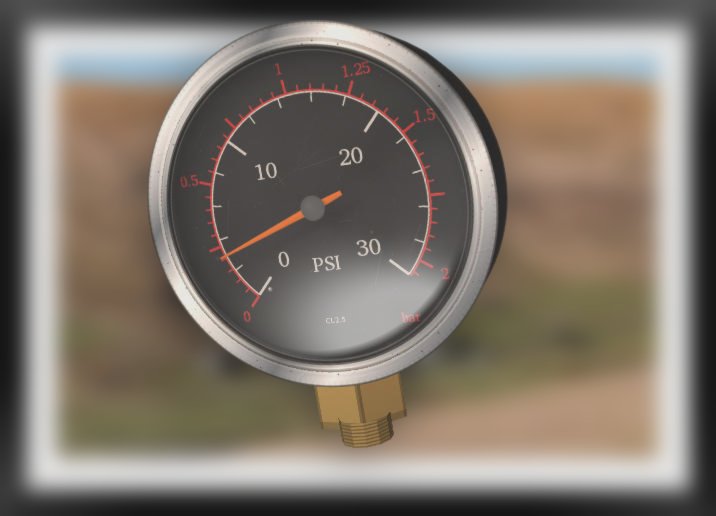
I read 3 psi
